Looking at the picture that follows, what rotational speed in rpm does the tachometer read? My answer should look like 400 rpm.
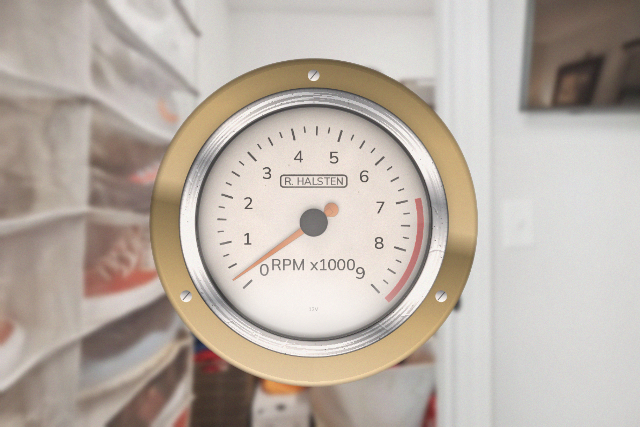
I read 250 rpm
